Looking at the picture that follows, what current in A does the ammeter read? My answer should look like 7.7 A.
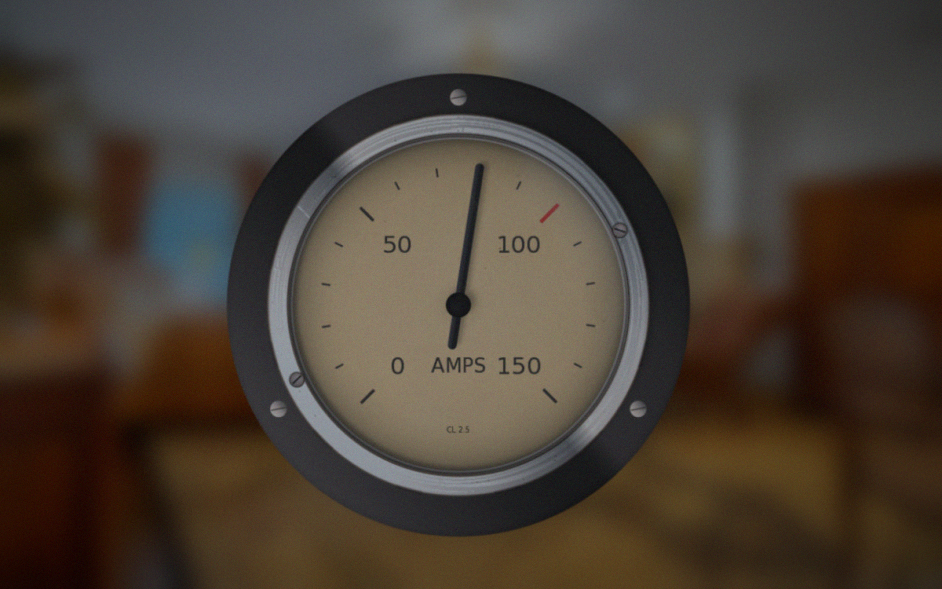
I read 80 A
